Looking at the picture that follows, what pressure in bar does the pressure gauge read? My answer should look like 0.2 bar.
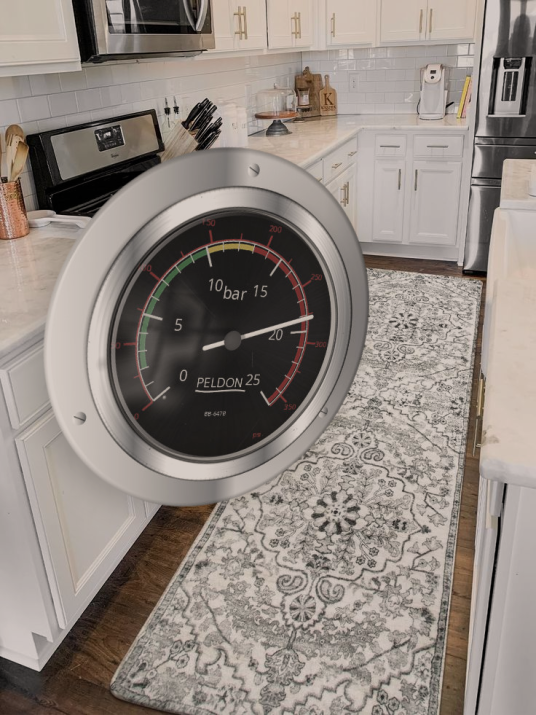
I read 19 bar
